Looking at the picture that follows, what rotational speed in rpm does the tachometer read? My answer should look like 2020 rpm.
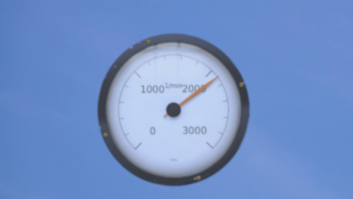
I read 2100 rpm
